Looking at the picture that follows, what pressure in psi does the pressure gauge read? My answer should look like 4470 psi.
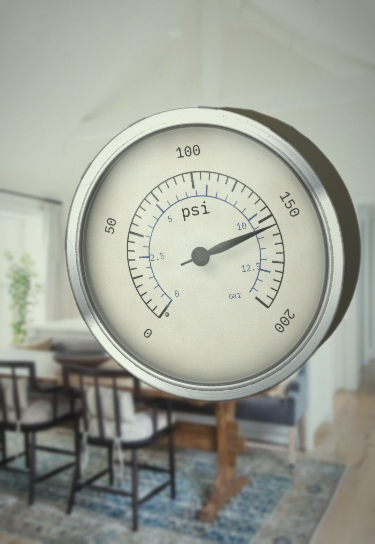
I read 155 psi
